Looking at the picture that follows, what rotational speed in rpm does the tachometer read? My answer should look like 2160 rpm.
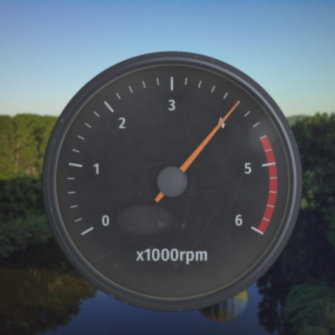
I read 4000 rpm
